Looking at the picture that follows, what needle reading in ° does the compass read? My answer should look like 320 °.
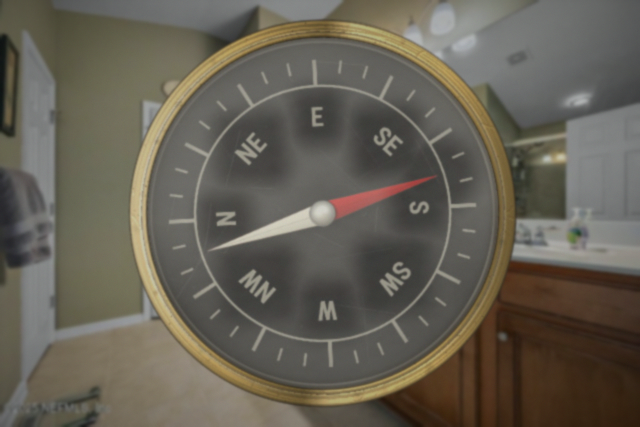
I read 165 °
